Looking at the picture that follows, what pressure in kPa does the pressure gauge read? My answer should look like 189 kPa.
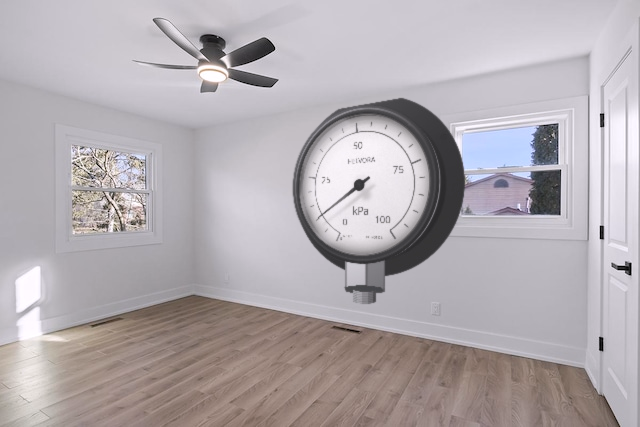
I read 10 kPa
